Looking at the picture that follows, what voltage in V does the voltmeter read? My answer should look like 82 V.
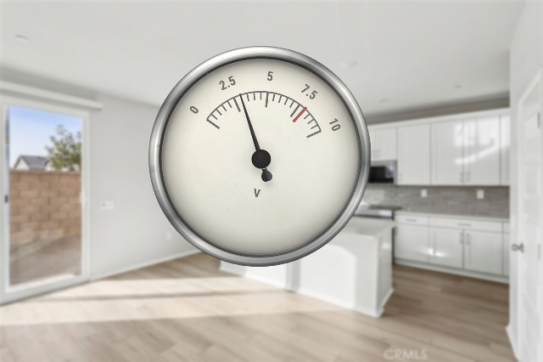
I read 3 V
